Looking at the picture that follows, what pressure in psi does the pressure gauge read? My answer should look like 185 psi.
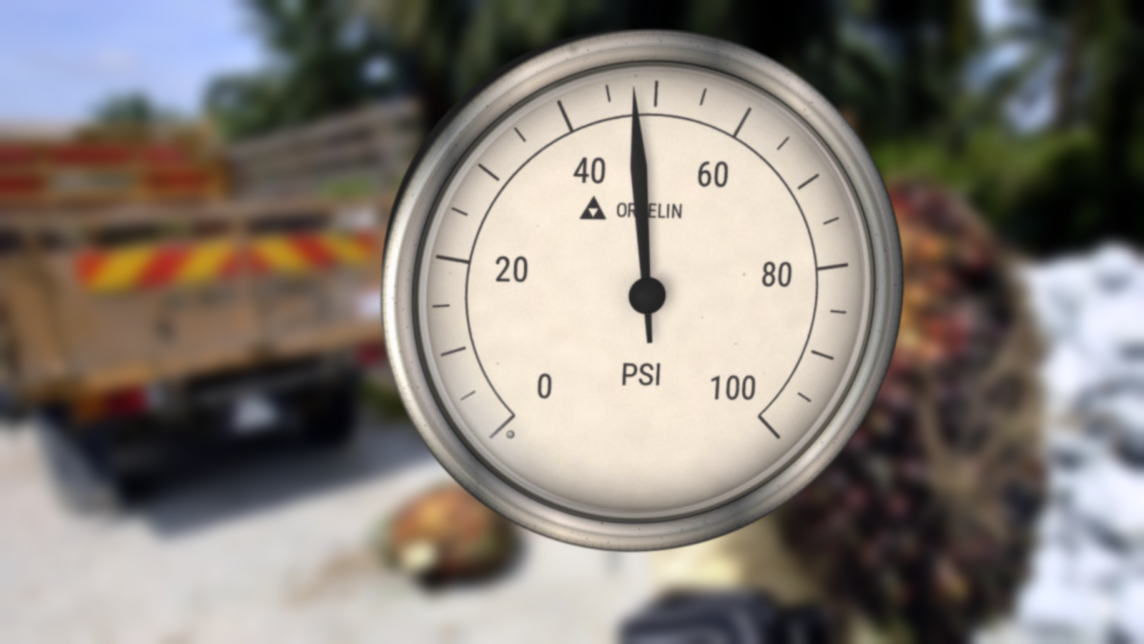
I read 47.5 psi
